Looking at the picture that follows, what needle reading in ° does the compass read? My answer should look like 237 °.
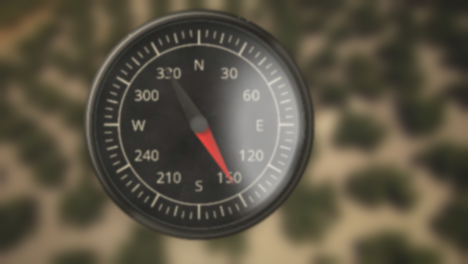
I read 150 °
